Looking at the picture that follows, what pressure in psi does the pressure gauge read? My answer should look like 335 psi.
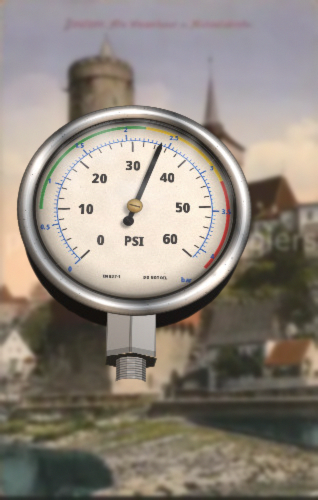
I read 35 psi
